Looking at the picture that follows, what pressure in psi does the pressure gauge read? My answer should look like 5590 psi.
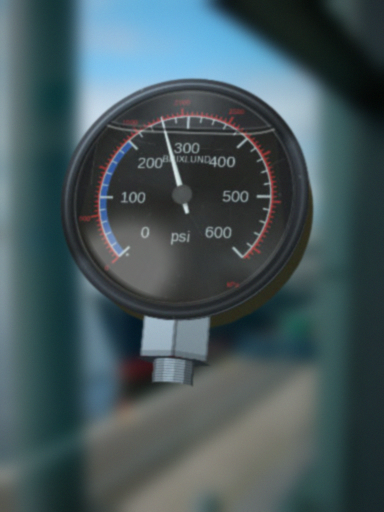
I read 260 psi
